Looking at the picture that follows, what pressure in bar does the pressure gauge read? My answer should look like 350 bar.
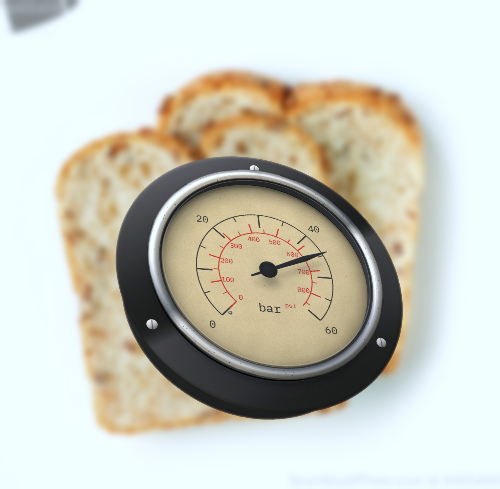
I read 45 bar
